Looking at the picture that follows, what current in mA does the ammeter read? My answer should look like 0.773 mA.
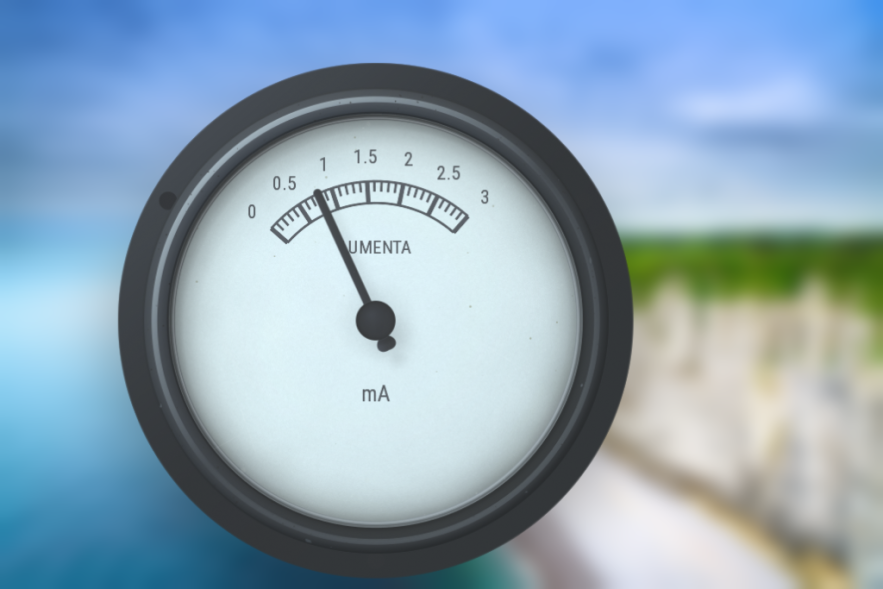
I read 0.8 mA
